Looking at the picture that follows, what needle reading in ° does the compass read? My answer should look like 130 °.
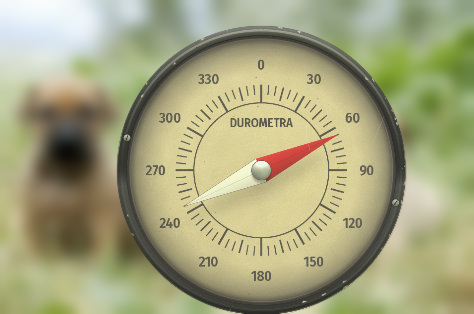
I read 65 °
